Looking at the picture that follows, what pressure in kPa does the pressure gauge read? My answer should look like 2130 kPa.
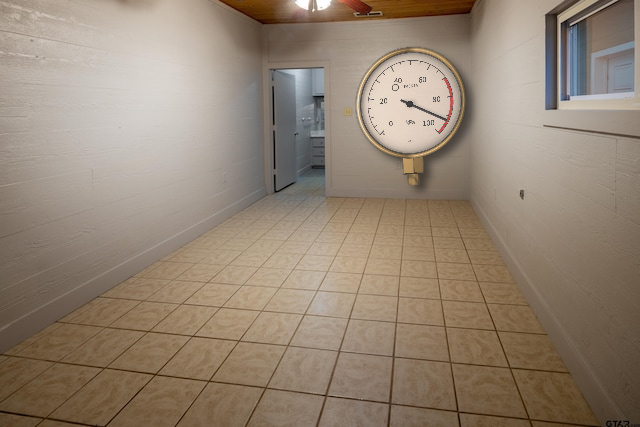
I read 92.5 kPa
